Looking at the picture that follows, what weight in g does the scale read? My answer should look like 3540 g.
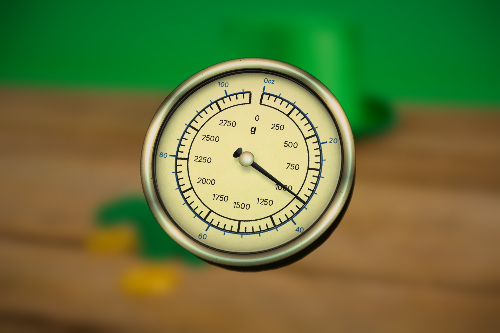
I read 1000 g
